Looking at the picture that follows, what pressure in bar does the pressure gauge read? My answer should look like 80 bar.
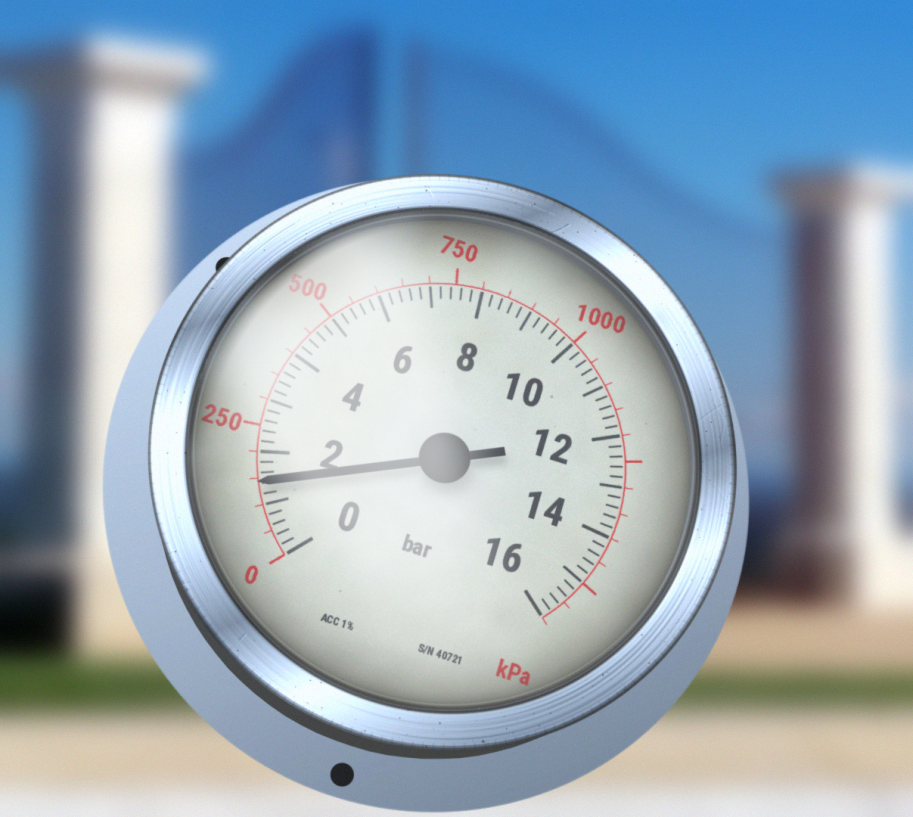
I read 1.4 bar
